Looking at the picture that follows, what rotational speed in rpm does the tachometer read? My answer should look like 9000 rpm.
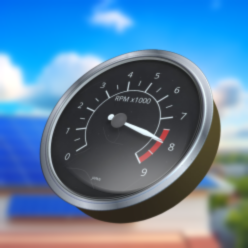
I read 8000 rpm
